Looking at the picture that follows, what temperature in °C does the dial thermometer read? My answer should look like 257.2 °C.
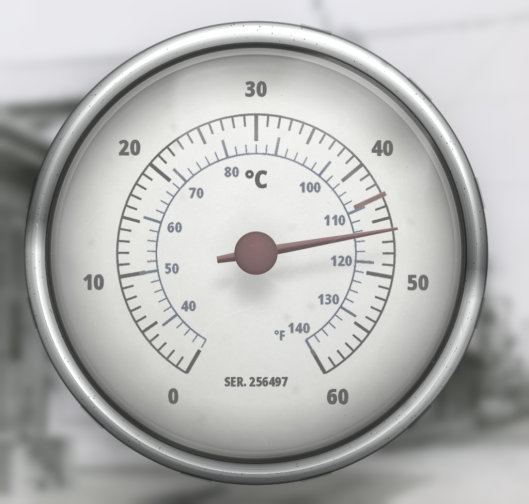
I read 46 °C
